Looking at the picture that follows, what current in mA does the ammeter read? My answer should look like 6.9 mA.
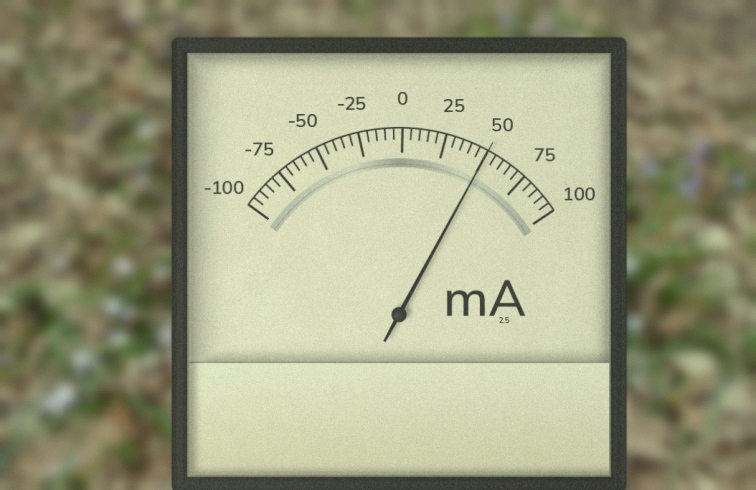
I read 50 mA
